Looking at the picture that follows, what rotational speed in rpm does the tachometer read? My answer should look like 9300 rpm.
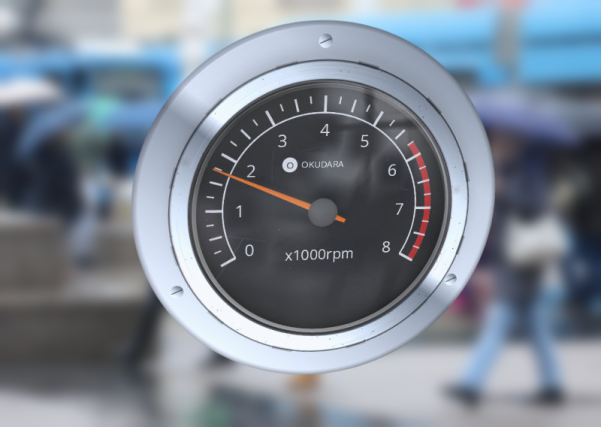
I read 1750 rpm
